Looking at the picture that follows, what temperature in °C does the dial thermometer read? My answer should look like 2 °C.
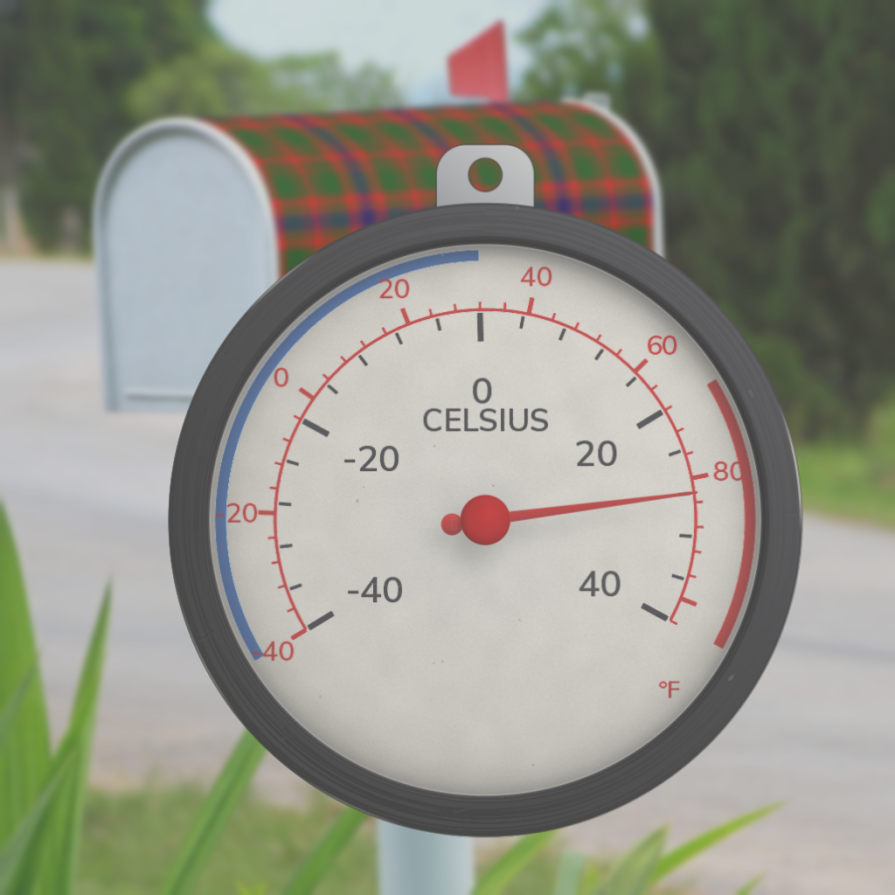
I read 28 °C
